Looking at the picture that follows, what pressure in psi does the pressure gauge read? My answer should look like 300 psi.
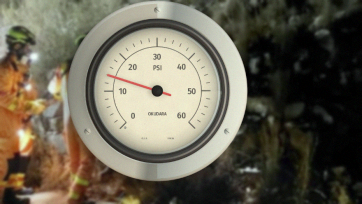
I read 14 psi
